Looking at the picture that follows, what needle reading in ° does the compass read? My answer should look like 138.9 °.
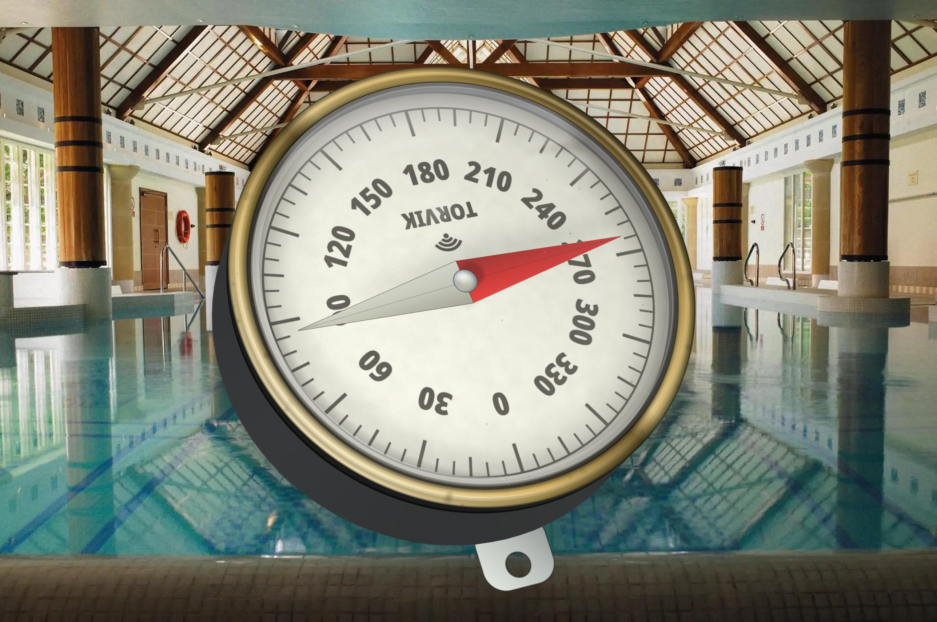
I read 265 °
